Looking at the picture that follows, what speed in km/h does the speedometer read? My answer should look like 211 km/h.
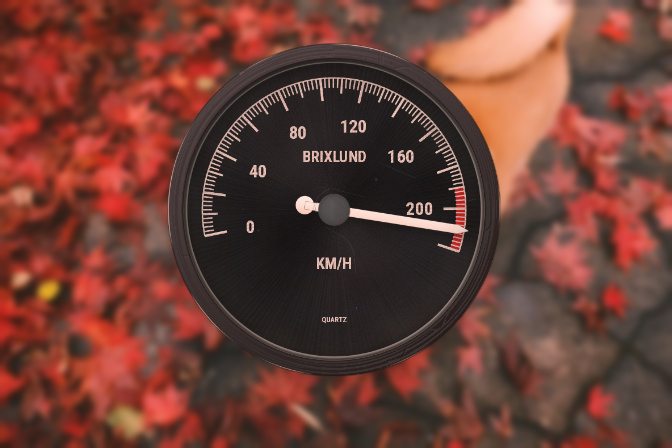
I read 210 km/h
